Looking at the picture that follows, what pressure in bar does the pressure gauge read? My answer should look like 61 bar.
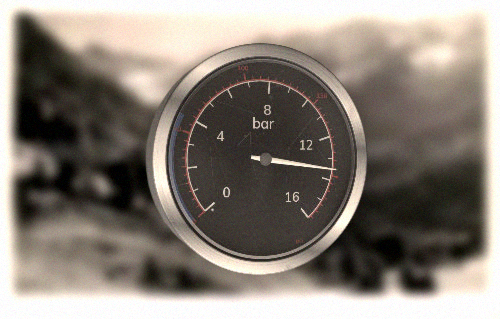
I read 13.5 bar
